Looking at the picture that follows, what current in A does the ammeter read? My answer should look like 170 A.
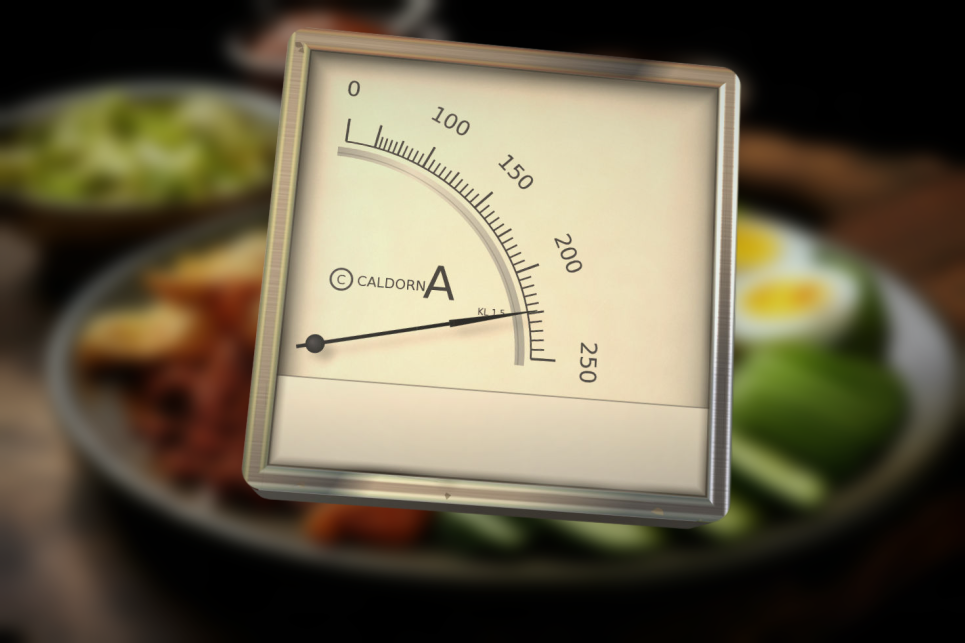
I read 225 A
